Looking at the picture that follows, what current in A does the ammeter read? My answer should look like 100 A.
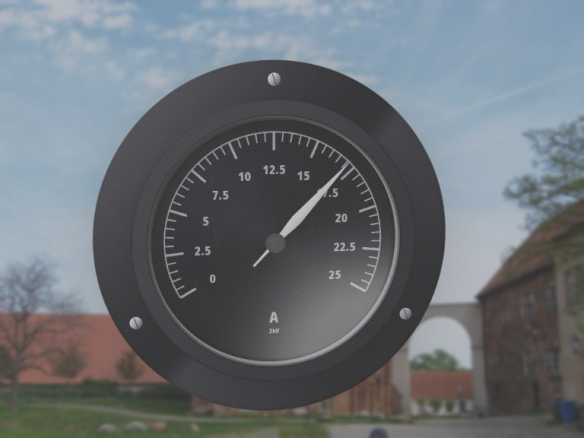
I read 17 A
